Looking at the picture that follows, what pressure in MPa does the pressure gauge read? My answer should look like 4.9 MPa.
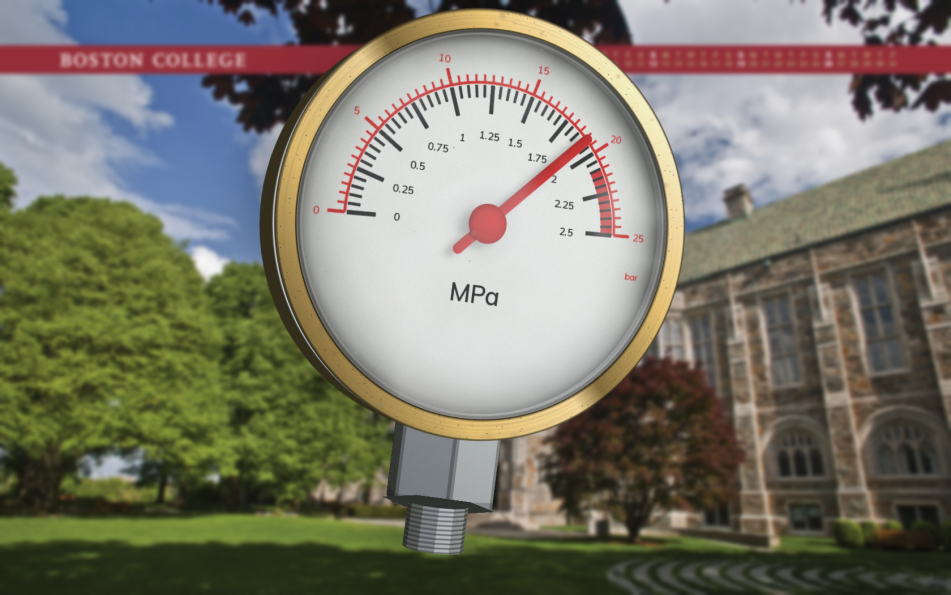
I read 1.9 MPa
